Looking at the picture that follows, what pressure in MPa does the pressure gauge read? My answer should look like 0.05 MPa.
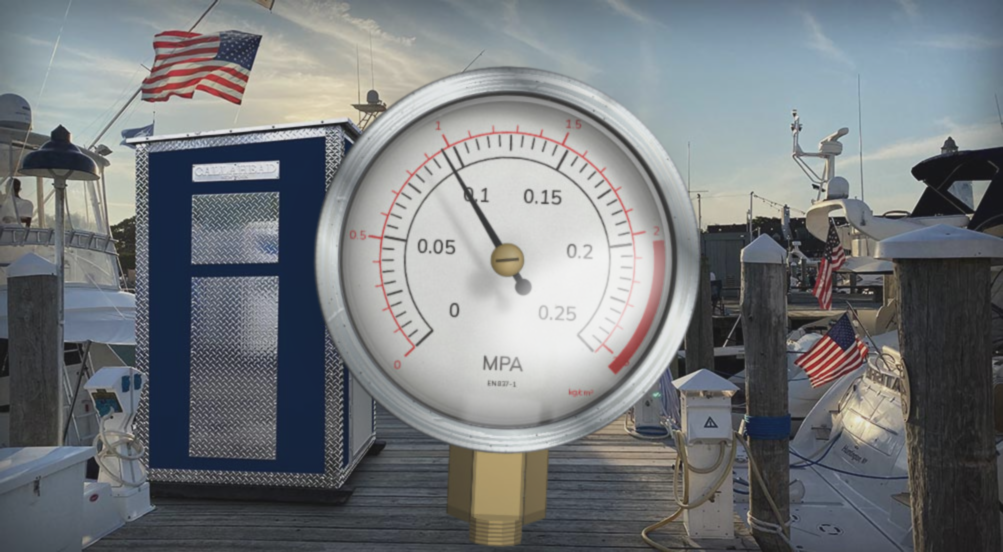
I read 0.095 MPa
